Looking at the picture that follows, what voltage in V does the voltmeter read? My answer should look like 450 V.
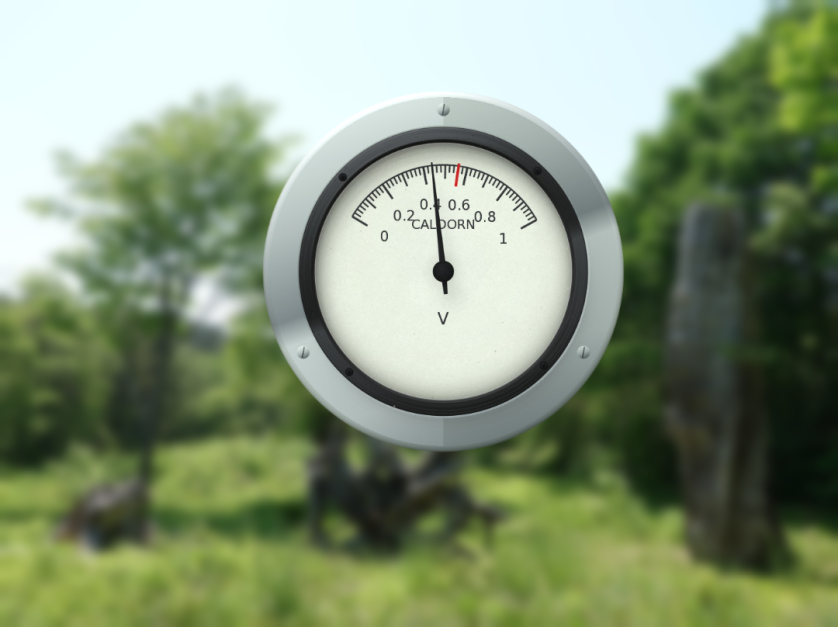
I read 0.44 V
